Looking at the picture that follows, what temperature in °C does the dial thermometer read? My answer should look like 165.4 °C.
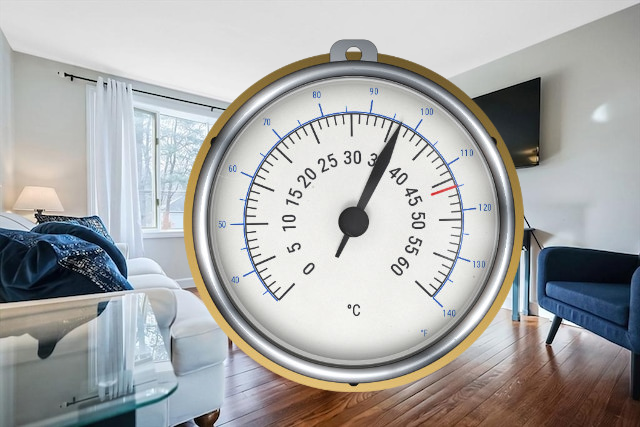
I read 36 °C
